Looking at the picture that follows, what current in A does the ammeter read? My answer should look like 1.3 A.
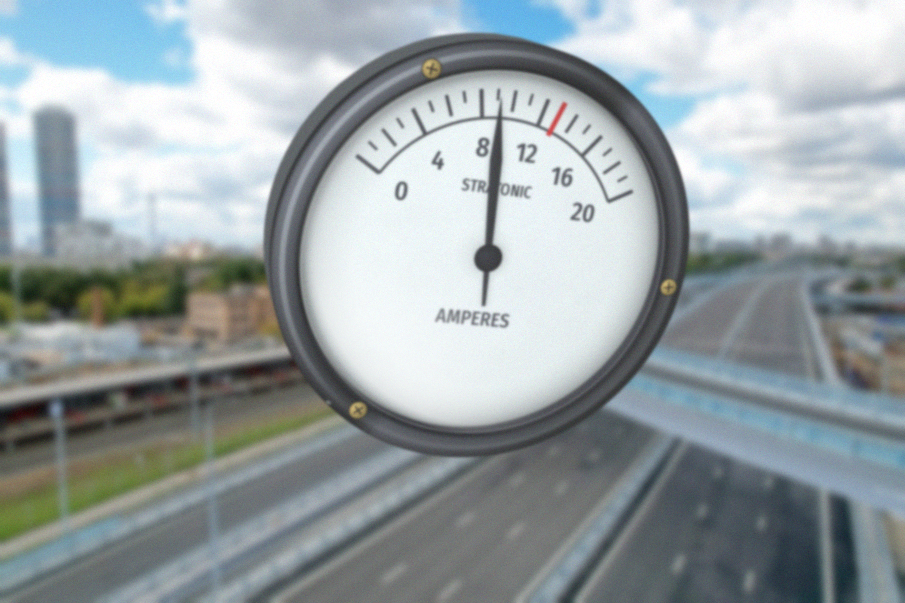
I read 9 A
